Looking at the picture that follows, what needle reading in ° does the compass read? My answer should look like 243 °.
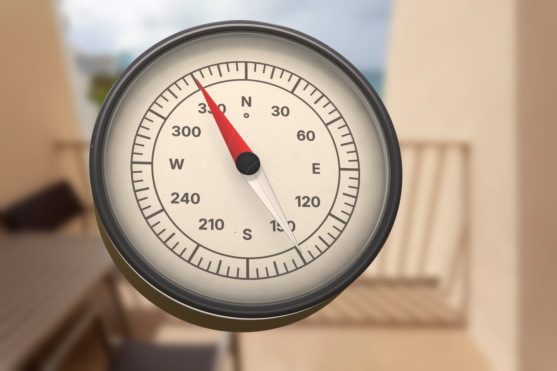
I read 330 °
